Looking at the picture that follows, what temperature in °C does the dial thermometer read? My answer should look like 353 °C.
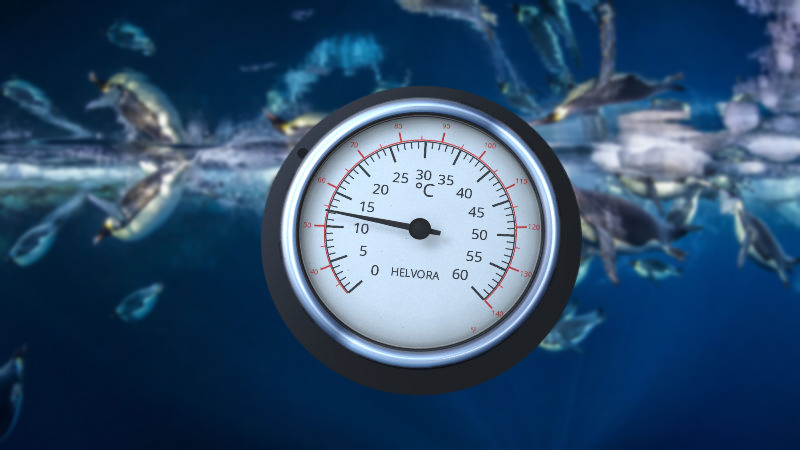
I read 12 °C
